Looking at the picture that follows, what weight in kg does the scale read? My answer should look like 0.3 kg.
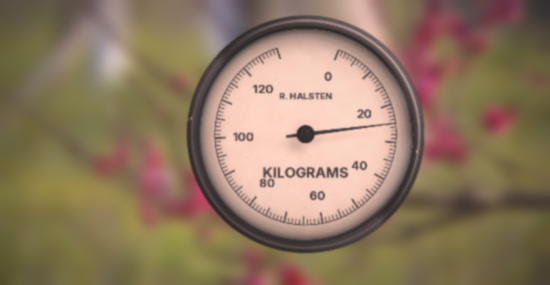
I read 25 kg
